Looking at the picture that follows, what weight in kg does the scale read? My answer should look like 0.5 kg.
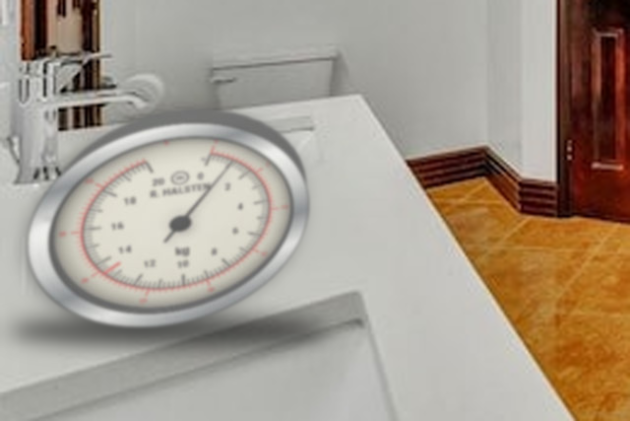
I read 1 kg
